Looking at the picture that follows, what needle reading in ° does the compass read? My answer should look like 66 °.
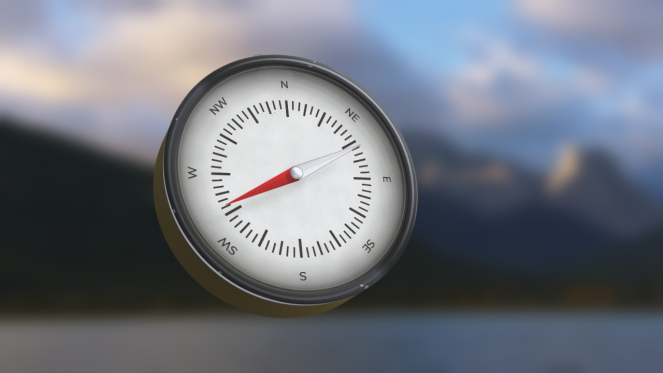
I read 245 °
